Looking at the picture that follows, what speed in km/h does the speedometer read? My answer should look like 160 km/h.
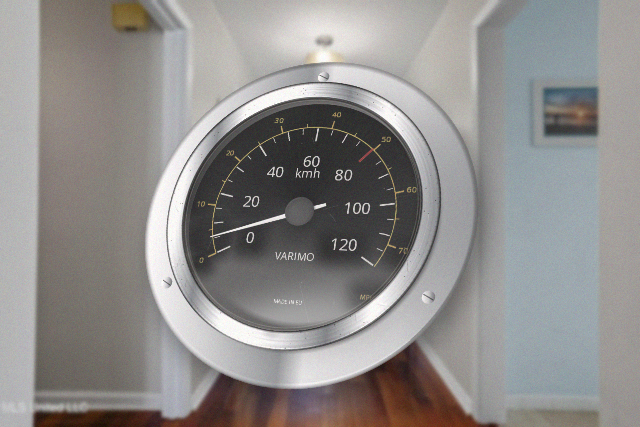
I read 5 km/h
